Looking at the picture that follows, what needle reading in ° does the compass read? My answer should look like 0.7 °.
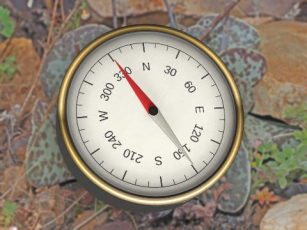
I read 330 °
